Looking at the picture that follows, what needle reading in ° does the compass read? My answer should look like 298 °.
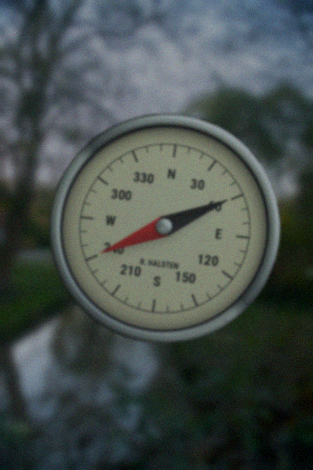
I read 240 °
